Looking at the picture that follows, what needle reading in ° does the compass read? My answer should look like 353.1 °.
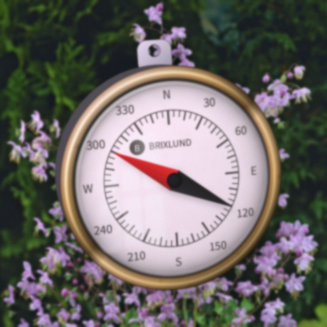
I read 300 °
